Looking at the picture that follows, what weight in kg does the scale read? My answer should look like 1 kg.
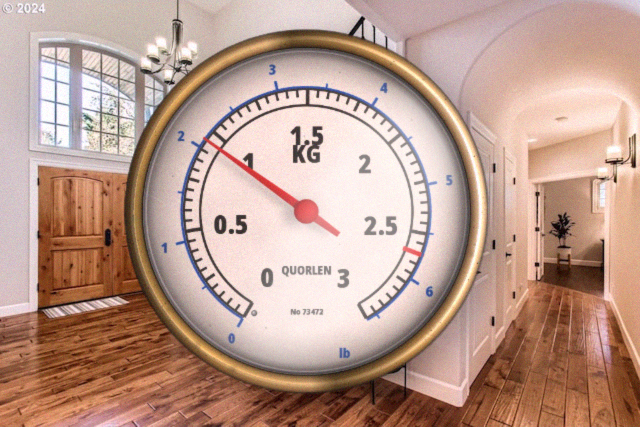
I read 0.95 kg
